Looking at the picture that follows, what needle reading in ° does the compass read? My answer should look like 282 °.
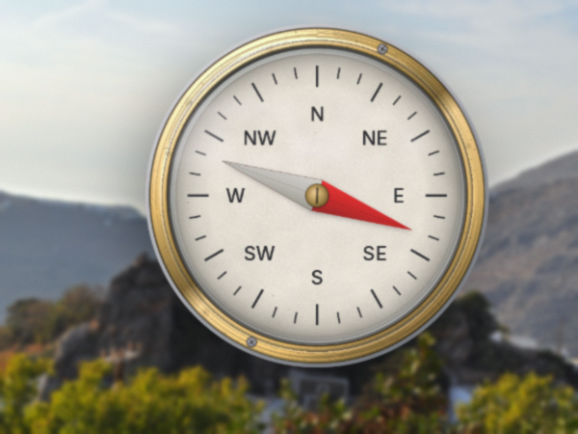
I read 110 °
